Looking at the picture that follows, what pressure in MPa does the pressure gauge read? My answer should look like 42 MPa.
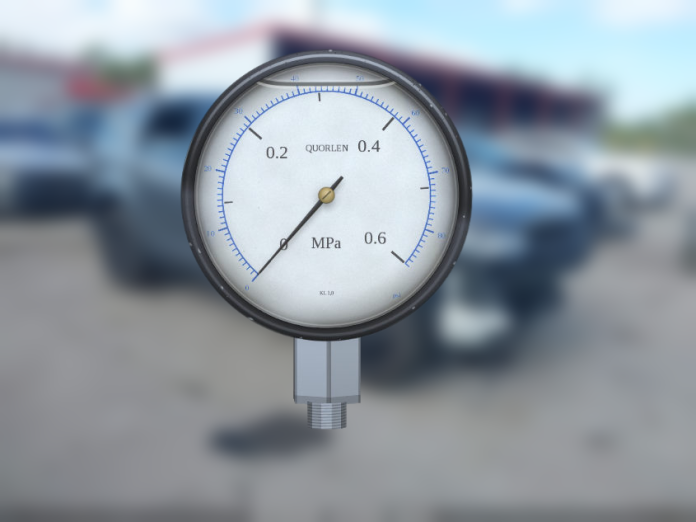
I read 0 MPa
